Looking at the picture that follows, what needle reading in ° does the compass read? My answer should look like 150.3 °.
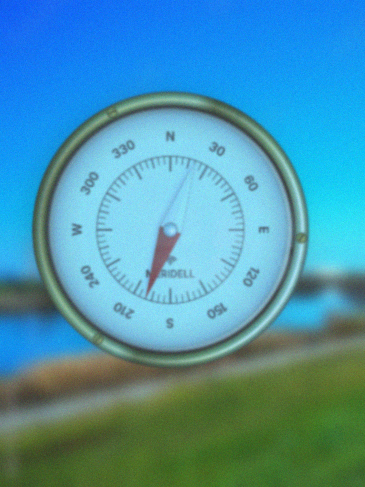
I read 200 °
